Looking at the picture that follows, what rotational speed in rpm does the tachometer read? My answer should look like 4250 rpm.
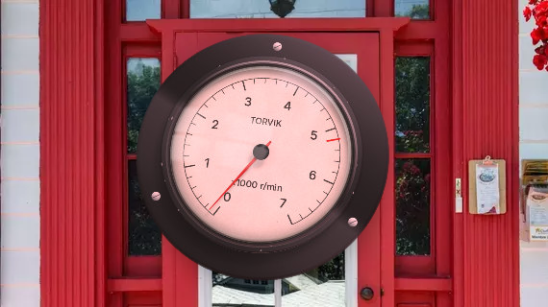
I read 100 rpm
